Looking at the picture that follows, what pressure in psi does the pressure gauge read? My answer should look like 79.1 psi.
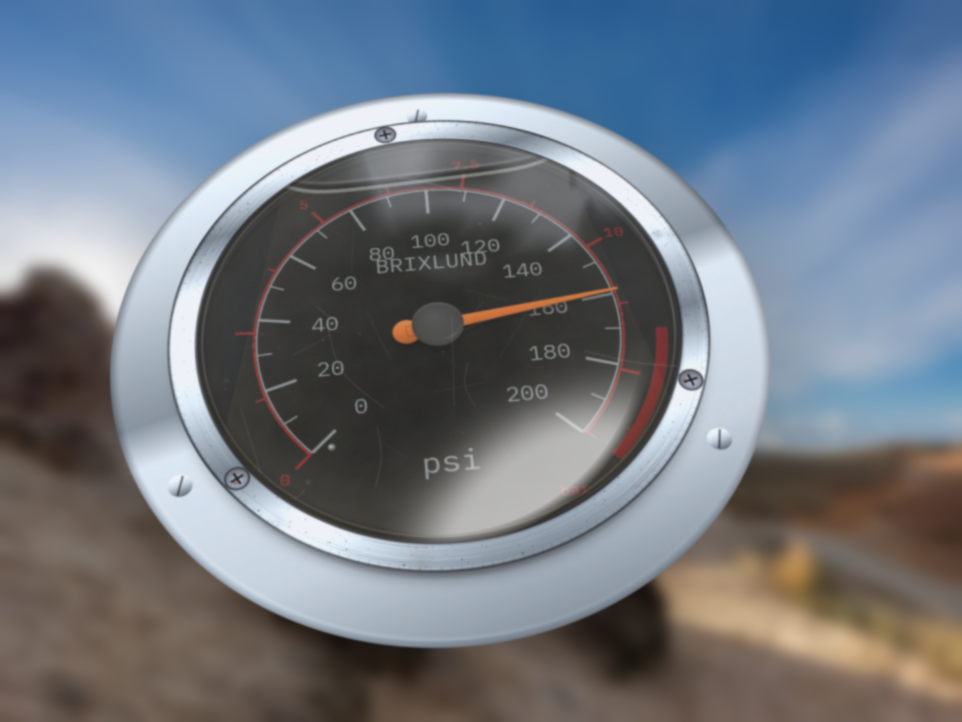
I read 160 psi
